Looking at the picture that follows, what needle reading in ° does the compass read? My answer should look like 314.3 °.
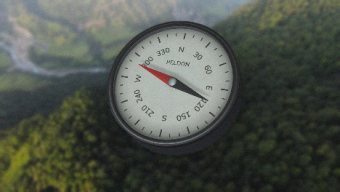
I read 290 °
